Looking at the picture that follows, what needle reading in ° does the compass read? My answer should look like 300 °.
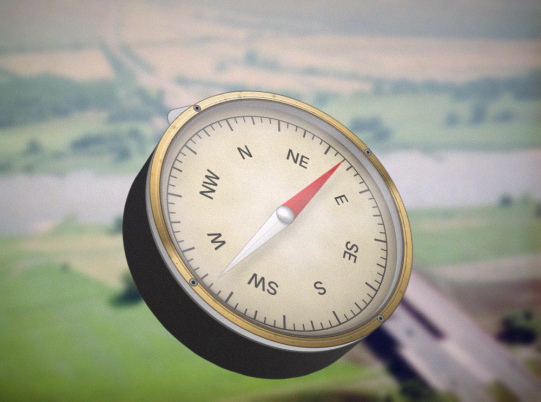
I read 70 °
